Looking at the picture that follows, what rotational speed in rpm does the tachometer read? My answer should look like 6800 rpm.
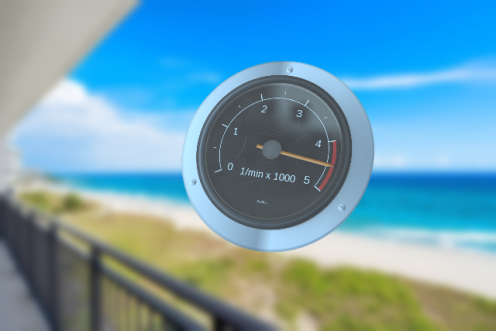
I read 4500 rpm
